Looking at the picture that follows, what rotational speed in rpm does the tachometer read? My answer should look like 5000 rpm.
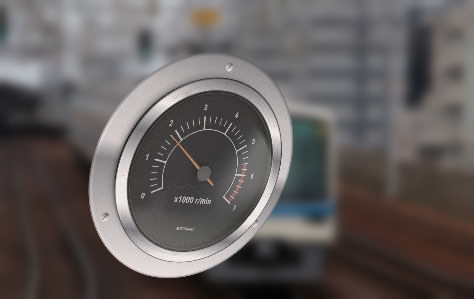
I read 1800 rpm
